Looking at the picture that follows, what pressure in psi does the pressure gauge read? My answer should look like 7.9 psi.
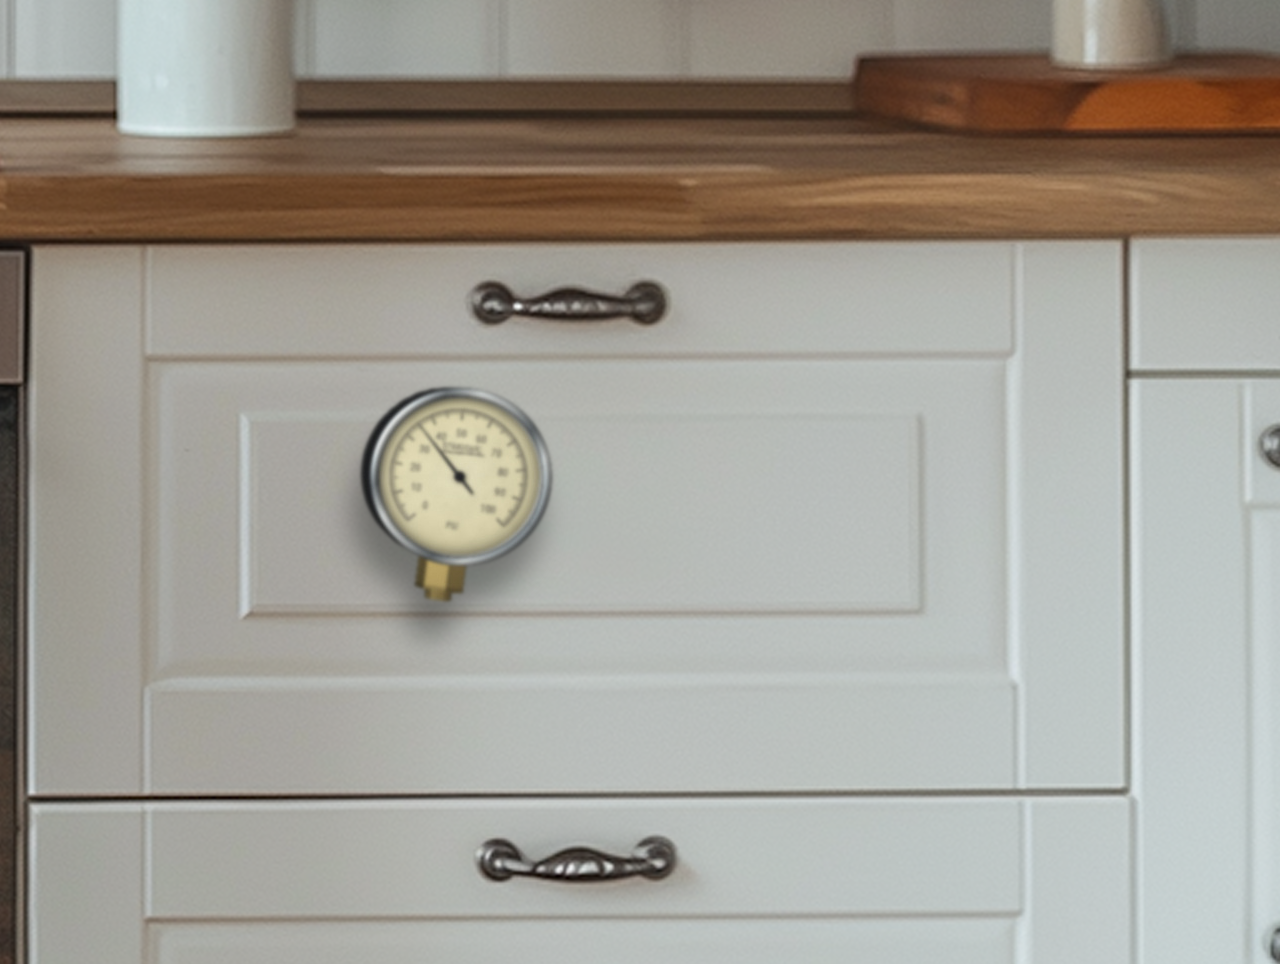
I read 35 psi
